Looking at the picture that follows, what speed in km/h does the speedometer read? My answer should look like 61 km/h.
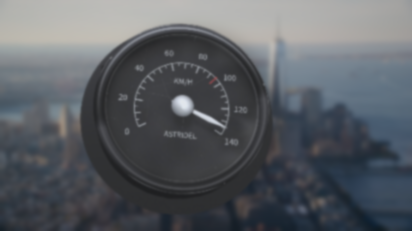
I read 135 km/h
